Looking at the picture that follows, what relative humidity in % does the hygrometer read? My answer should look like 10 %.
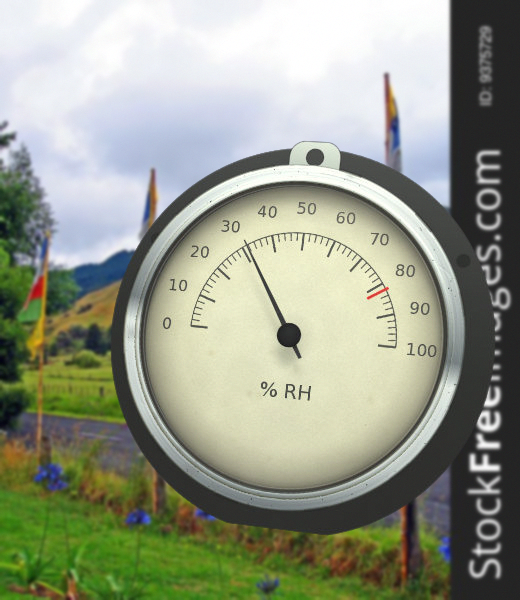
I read 32 %
